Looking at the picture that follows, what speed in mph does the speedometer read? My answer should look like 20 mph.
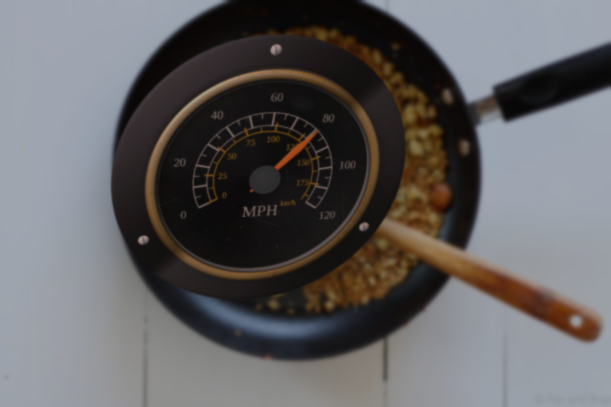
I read 80 mph
